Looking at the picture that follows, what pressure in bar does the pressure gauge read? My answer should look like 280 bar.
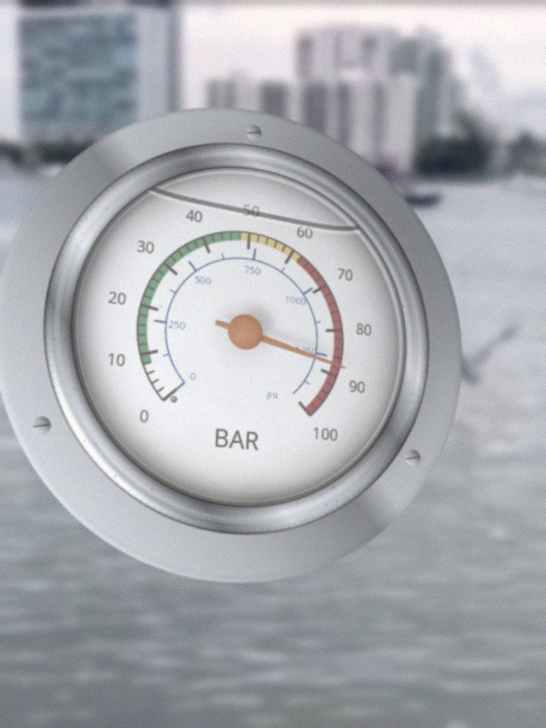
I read 88 bar
